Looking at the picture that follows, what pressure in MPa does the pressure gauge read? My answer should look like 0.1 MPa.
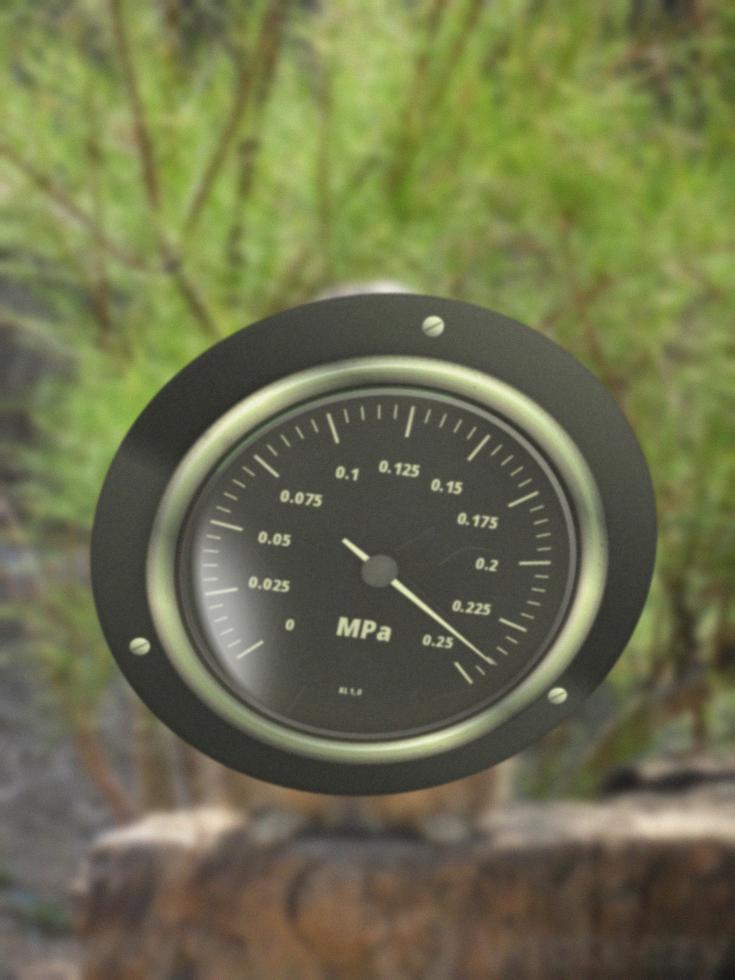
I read 0.24 MPa
